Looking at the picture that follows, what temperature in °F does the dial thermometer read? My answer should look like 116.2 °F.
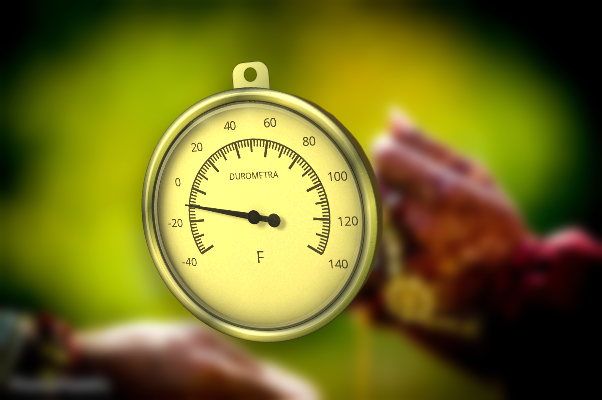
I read -10 °F
